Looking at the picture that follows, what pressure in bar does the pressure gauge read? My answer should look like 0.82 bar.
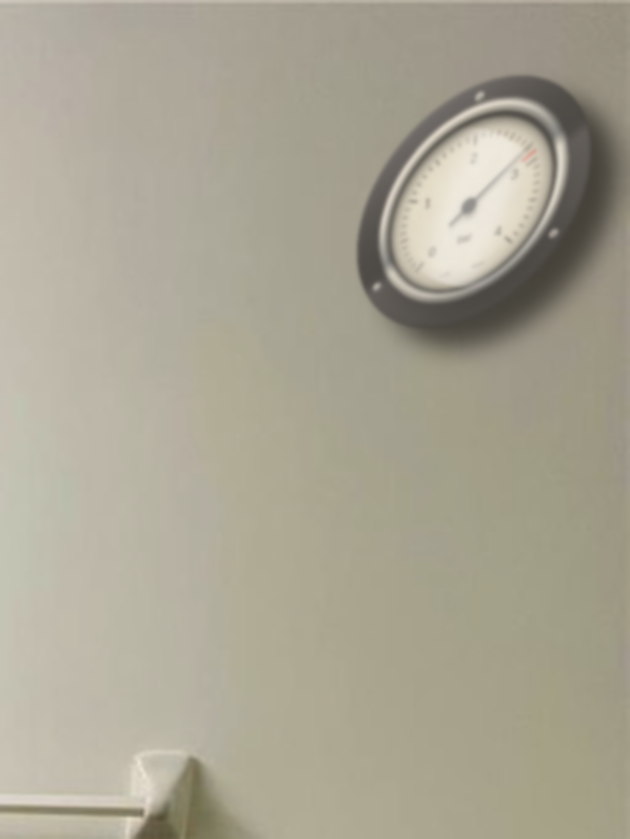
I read 2.8 bar
